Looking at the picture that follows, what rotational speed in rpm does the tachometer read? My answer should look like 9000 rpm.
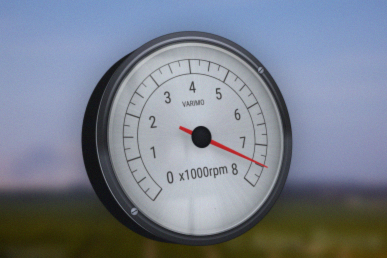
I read 7500 rpm
